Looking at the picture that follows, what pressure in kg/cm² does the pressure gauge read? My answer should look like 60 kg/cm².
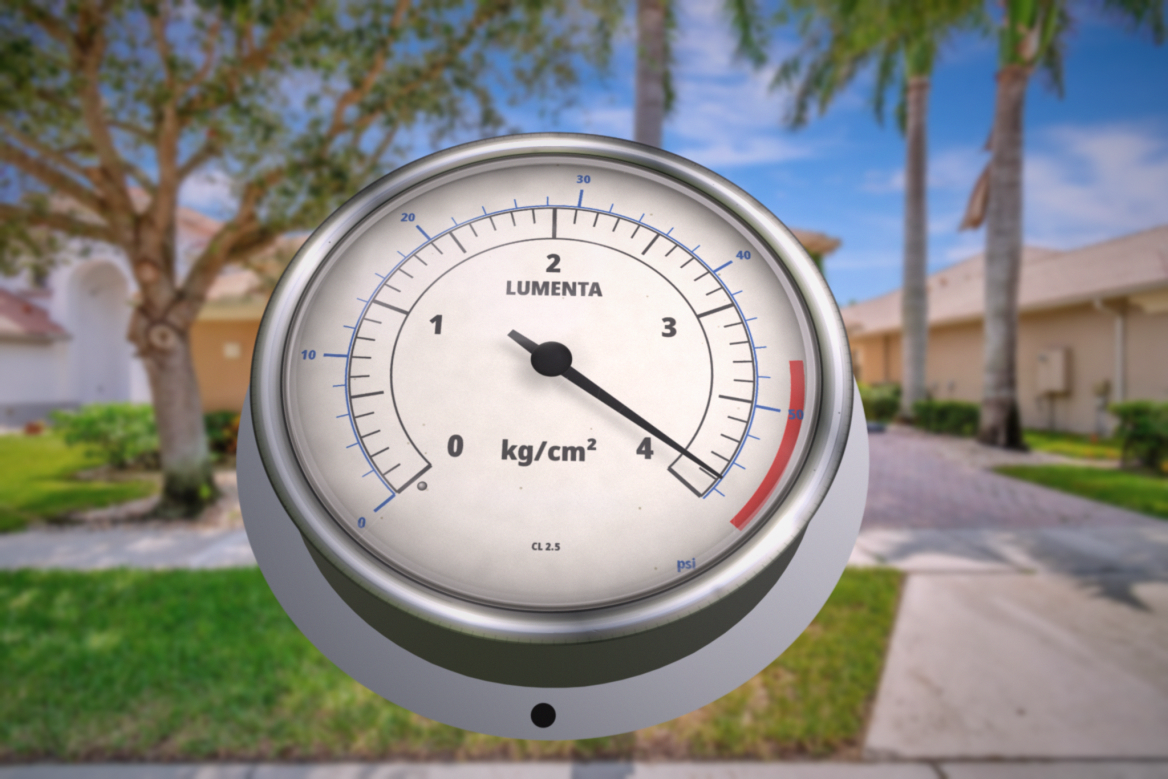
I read 3.9 kg/cm²
